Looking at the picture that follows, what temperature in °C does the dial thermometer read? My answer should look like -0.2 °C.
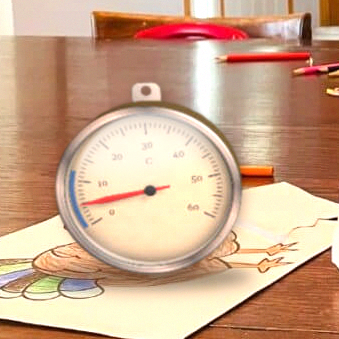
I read 5 °C
